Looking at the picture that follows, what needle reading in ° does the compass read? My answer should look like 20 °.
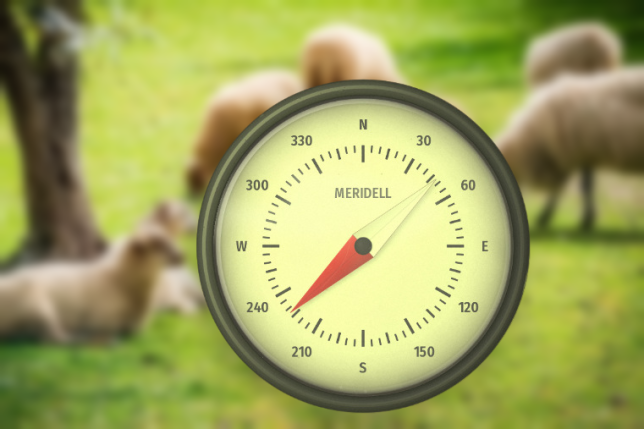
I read 227.5 °
